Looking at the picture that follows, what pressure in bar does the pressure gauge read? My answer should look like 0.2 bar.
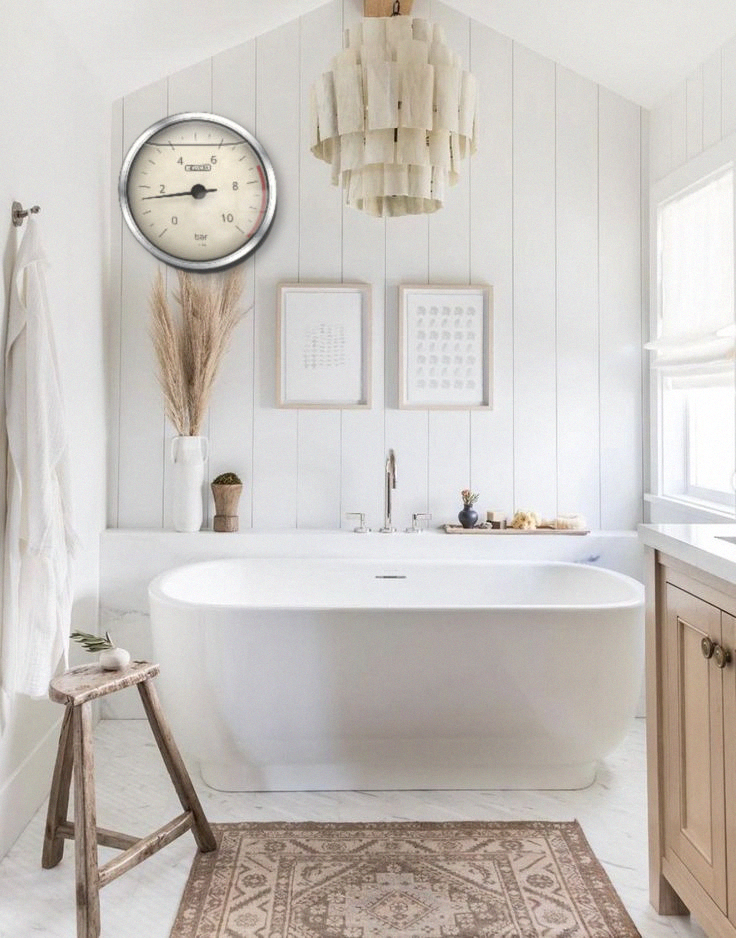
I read 1.5 bar
